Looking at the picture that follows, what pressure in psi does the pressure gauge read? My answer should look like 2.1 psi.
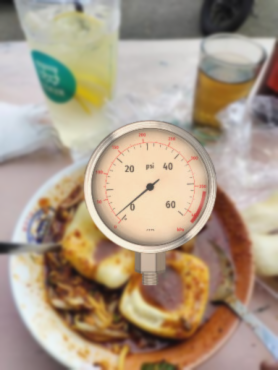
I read 2 psi
